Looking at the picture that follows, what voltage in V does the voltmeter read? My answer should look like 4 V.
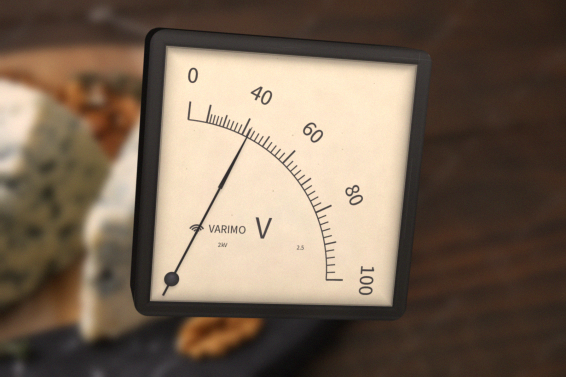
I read 42 V
